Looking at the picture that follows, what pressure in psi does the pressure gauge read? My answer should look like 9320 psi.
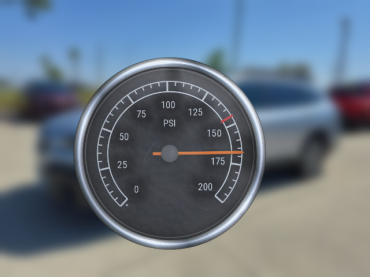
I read 167.5 psi
